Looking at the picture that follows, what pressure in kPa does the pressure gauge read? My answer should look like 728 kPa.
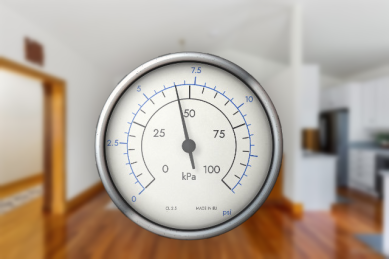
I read 45 kPa
